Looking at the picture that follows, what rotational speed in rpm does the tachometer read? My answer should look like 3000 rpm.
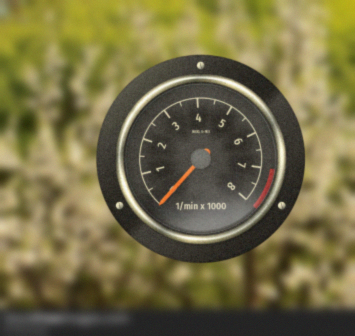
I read 0 rpm
